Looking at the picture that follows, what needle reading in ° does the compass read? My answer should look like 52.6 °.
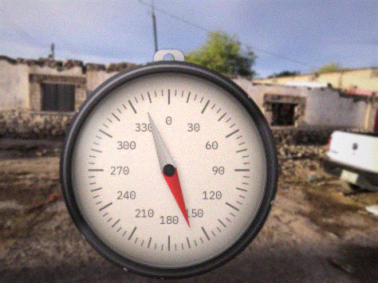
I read 160 °
